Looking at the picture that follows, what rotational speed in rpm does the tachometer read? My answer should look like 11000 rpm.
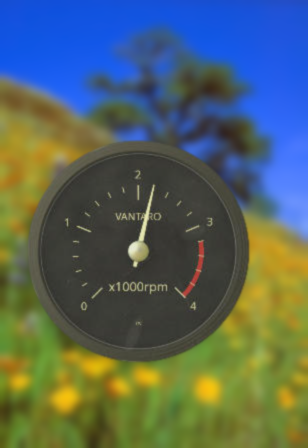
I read 2200 rpm
